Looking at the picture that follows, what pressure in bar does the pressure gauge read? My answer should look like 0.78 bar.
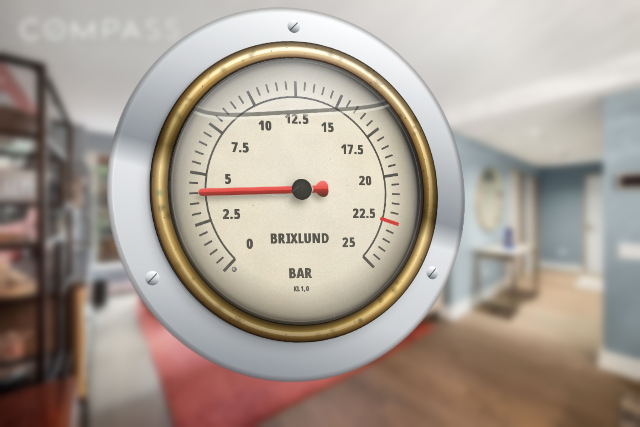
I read 4 bar
